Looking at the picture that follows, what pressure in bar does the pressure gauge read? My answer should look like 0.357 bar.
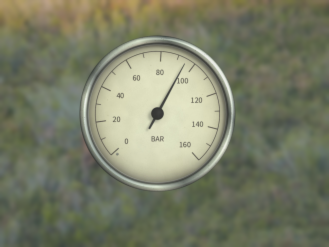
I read 95 bar
